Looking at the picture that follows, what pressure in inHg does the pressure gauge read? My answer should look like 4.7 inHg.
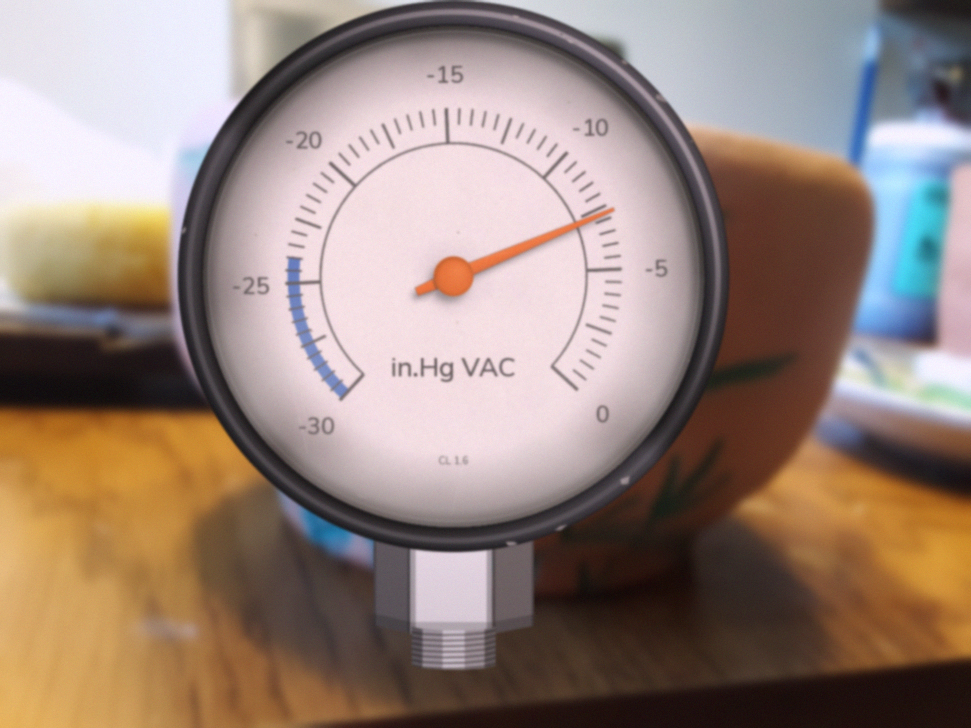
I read -7.25 inHg
